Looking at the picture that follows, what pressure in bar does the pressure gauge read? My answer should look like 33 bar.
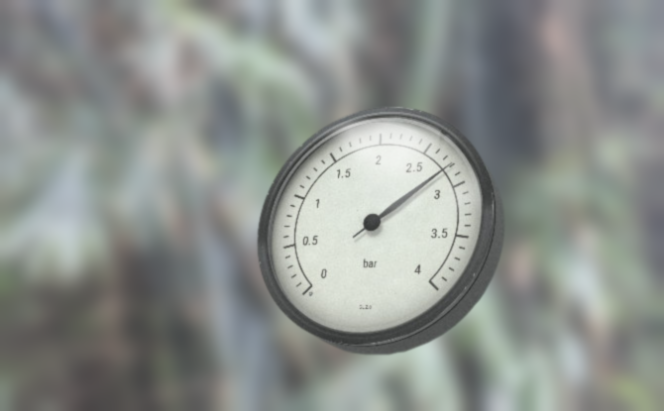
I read 2.8 bar
